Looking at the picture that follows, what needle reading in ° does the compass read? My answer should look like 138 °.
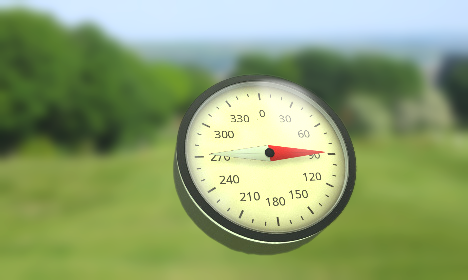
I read 90 °
